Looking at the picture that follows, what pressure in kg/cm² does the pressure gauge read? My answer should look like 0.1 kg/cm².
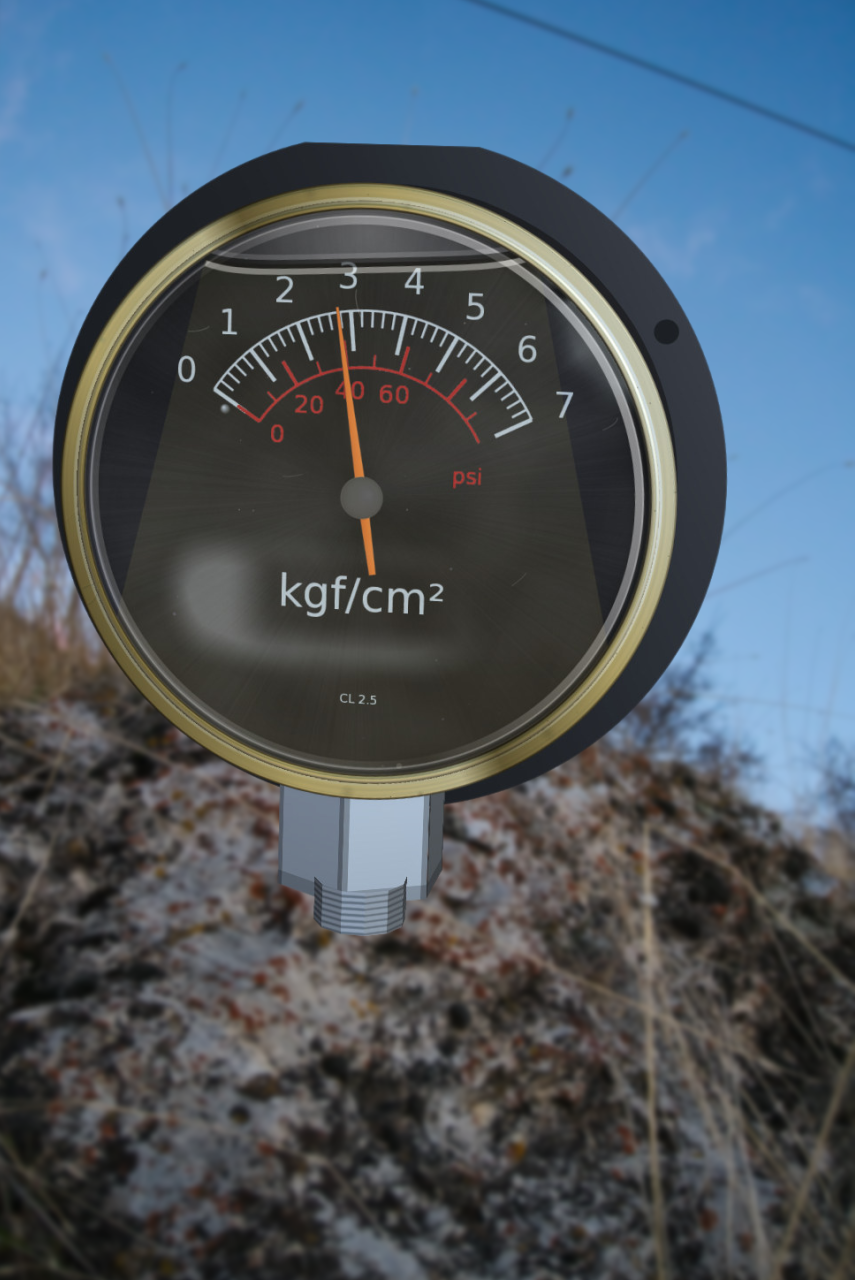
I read 2.8 kg/cm²
